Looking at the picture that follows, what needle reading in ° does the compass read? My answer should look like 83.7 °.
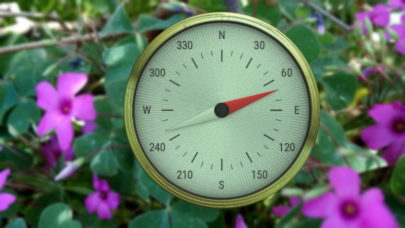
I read 70 °
